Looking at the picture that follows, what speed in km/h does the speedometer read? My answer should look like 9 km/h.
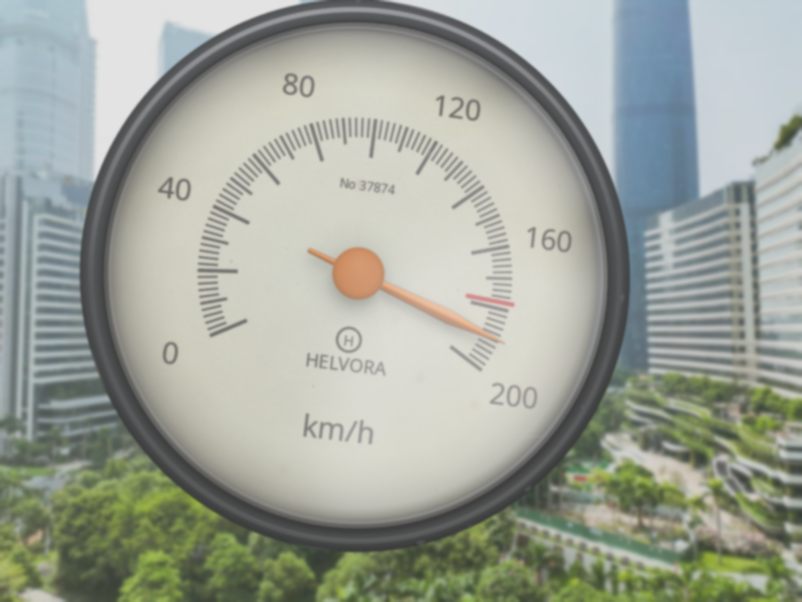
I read 190 km/h
